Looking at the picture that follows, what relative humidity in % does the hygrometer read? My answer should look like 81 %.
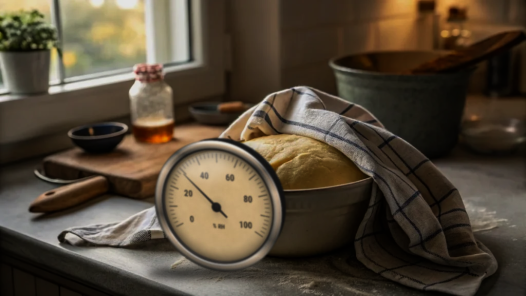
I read 30 %
